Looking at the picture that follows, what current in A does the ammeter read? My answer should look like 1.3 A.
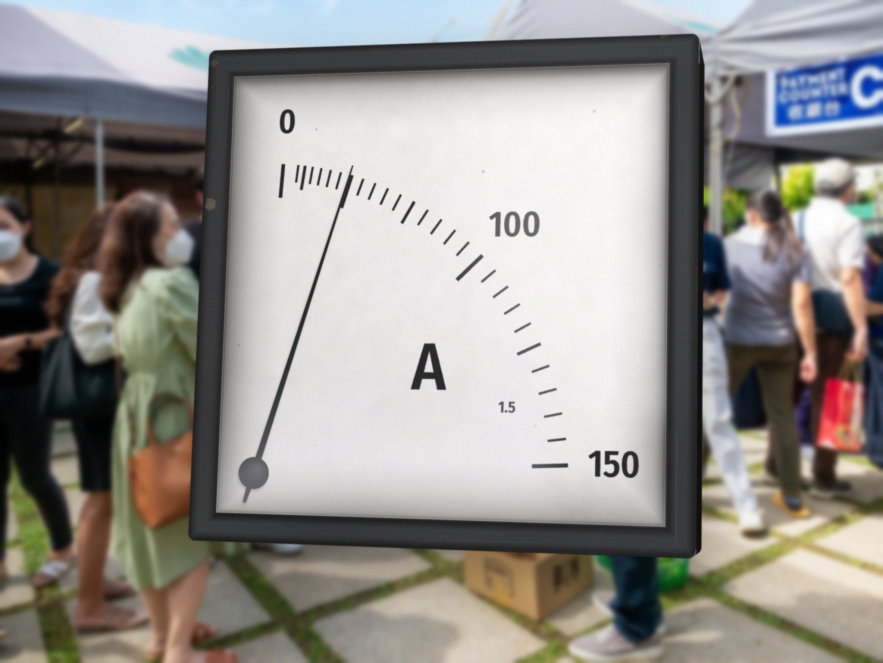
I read 50 A
